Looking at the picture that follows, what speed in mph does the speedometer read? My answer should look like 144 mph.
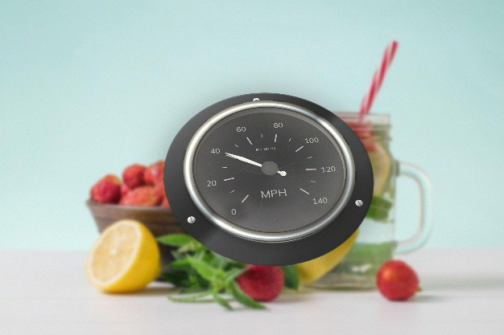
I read 40 mph
